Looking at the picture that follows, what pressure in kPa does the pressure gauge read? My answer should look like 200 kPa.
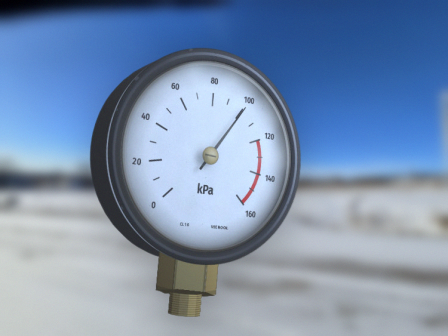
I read 100 kPa
